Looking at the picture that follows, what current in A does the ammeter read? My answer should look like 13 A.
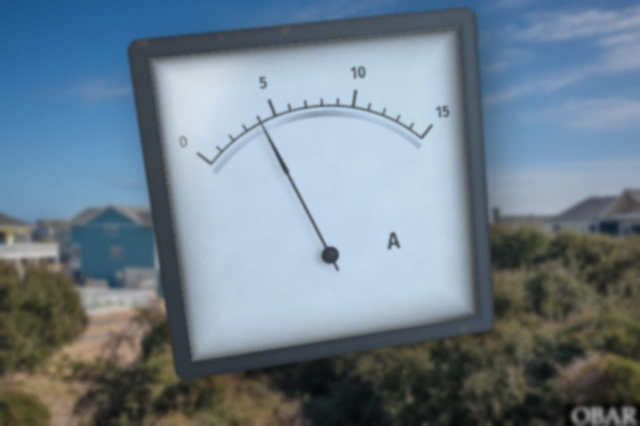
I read 4 A
